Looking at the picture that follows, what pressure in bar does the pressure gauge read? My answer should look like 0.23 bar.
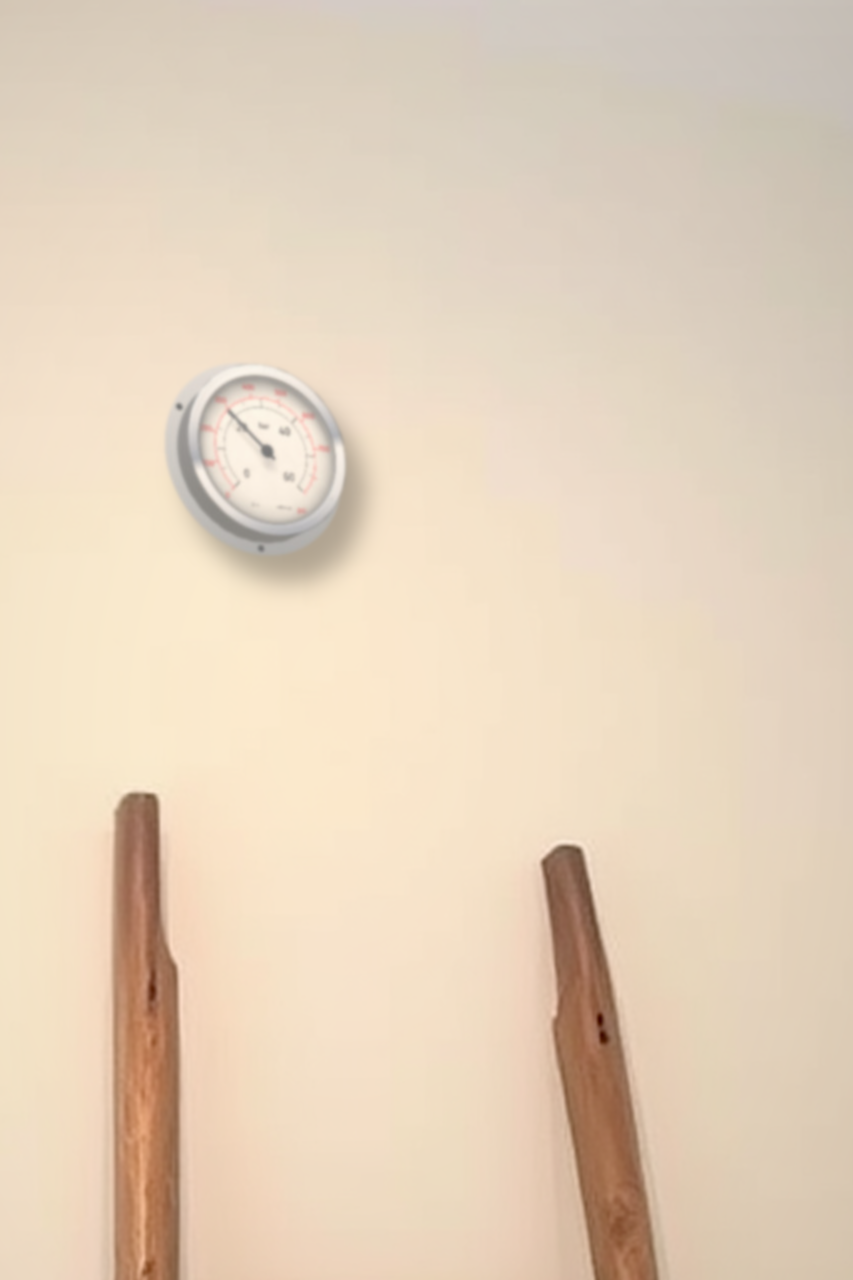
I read 20 bar
